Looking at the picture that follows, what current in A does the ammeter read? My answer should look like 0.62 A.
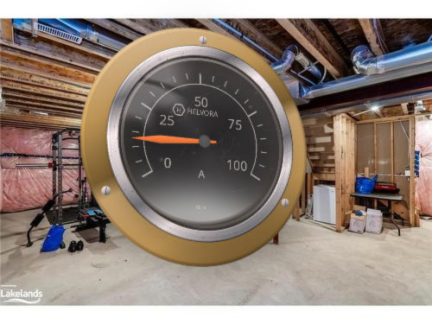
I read 12.5 A
